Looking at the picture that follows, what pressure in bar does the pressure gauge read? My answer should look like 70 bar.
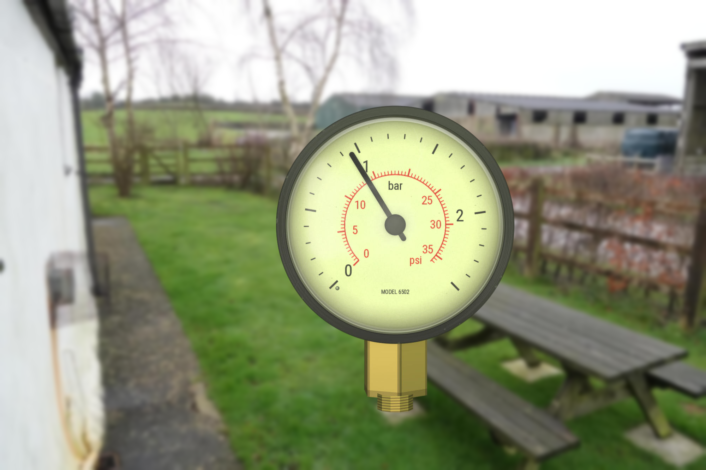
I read 0.95 bar
